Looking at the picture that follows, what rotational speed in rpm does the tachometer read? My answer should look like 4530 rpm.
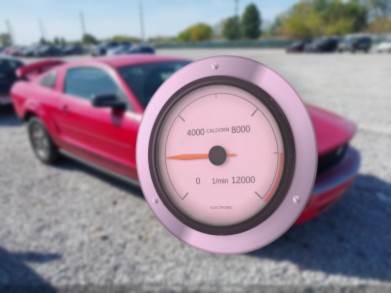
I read 2000 rpm
